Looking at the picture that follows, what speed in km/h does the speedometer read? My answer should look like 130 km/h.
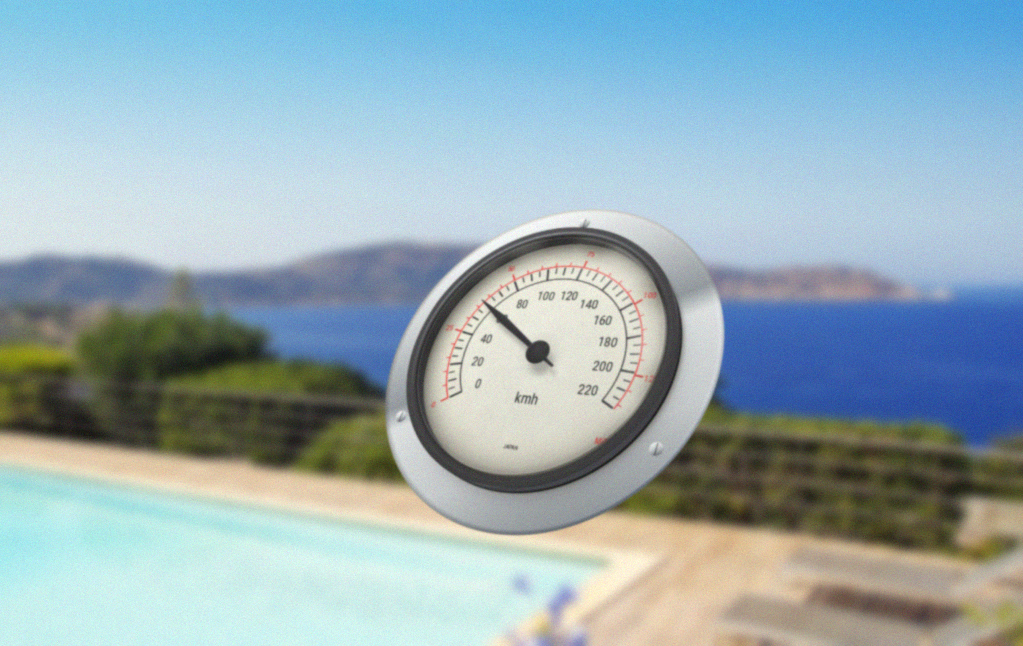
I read 60 km/h
